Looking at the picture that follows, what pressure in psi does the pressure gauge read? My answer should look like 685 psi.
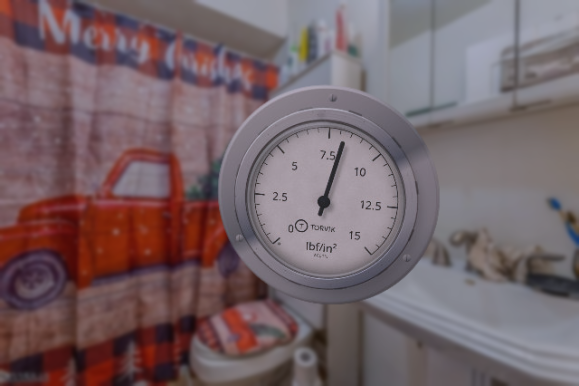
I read 8.25 psi
